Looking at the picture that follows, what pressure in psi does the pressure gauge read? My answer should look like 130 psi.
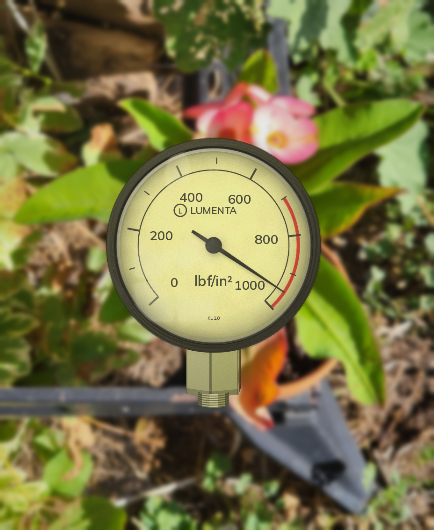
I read 950 psi
